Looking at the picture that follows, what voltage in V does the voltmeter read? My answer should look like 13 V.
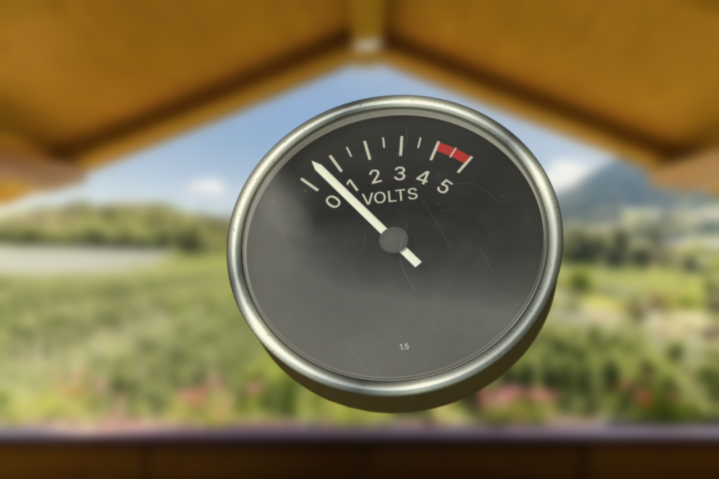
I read 0.5 V
